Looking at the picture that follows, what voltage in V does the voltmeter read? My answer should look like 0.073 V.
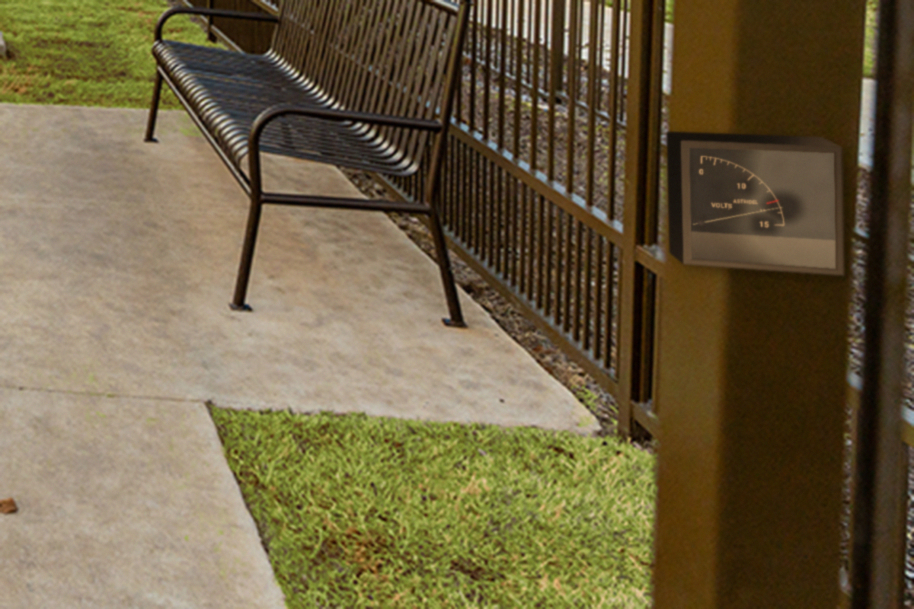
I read 13.5 V
